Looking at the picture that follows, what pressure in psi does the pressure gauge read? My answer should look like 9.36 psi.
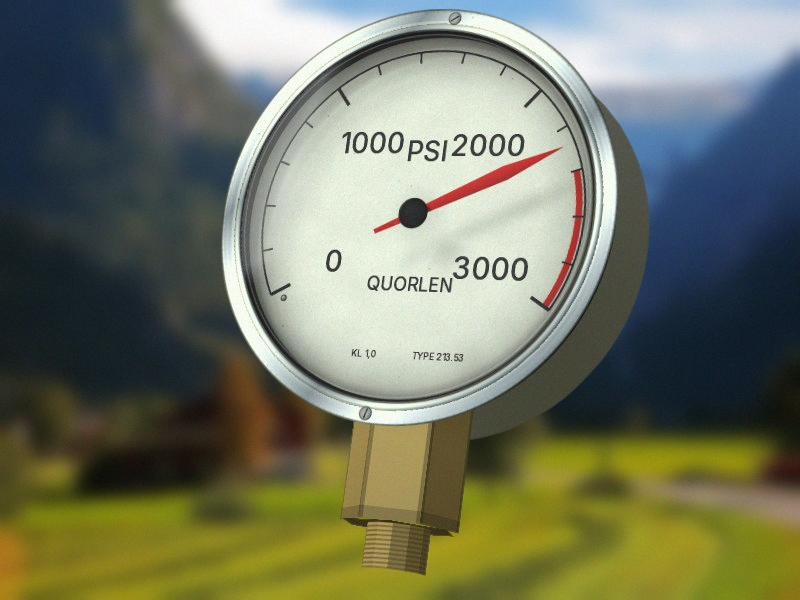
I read 2300 psi
